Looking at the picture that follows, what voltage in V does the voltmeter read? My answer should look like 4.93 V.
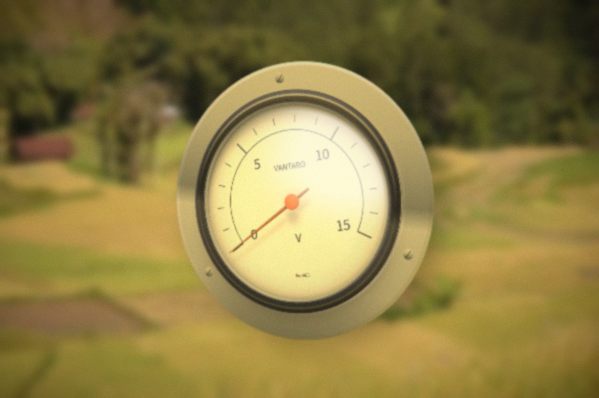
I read 0 V
